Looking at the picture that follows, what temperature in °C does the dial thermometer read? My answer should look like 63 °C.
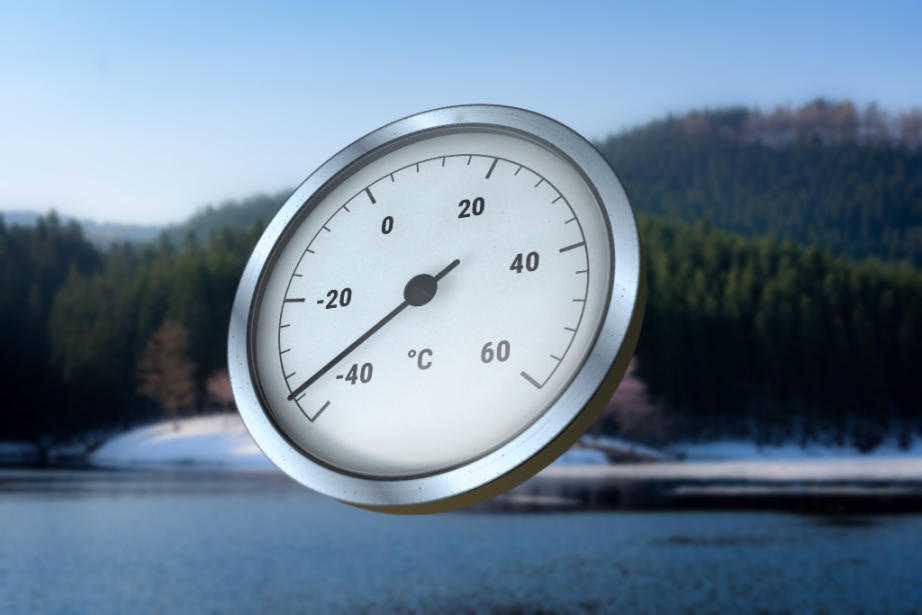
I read -36 °C
